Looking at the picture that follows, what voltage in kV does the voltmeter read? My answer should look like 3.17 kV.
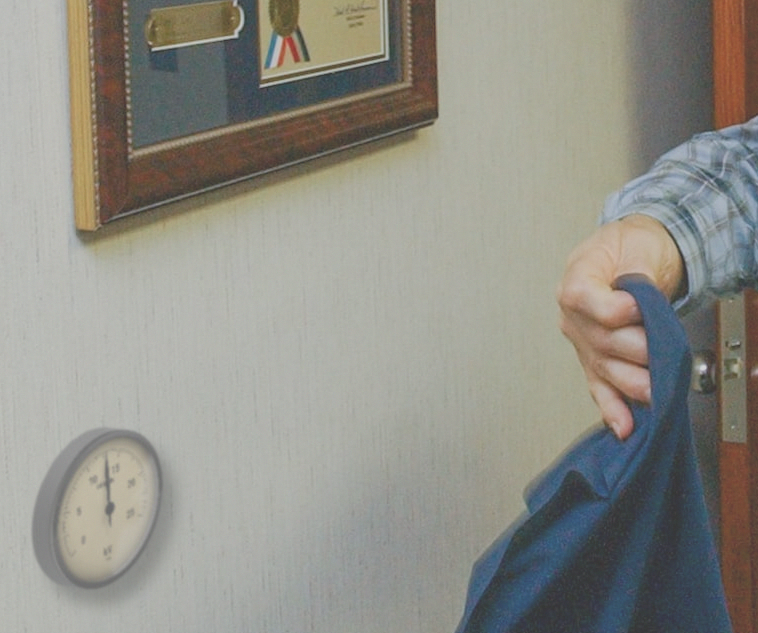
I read 12.5 kV
